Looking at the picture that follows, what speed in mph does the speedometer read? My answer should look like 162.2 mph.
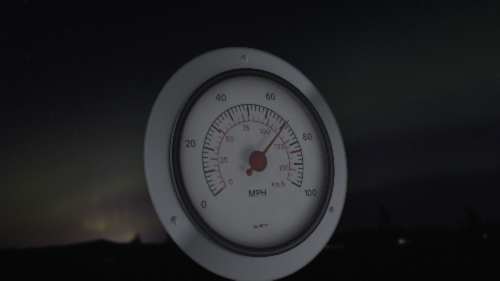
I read 70 mph
